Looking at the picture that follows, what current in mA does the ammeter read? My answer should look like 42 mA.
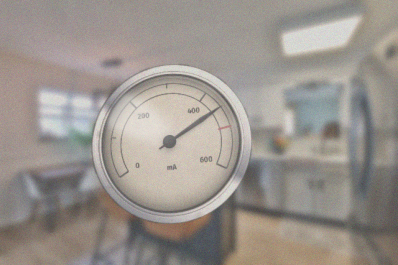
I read 450 mA
